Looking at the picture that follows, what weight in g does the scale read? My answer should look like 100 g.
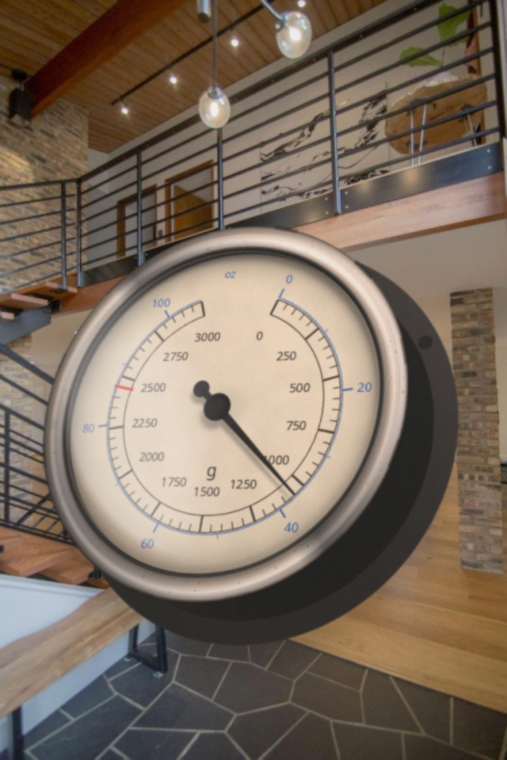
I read 1050 g
